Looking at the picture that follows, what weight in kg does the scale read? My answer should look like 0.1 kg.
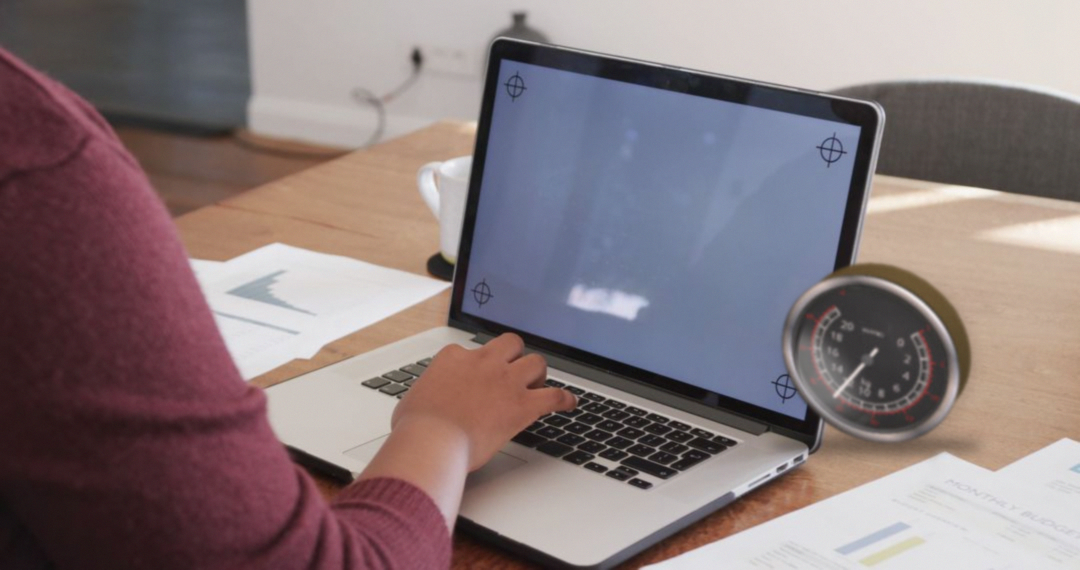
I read 12 kg
